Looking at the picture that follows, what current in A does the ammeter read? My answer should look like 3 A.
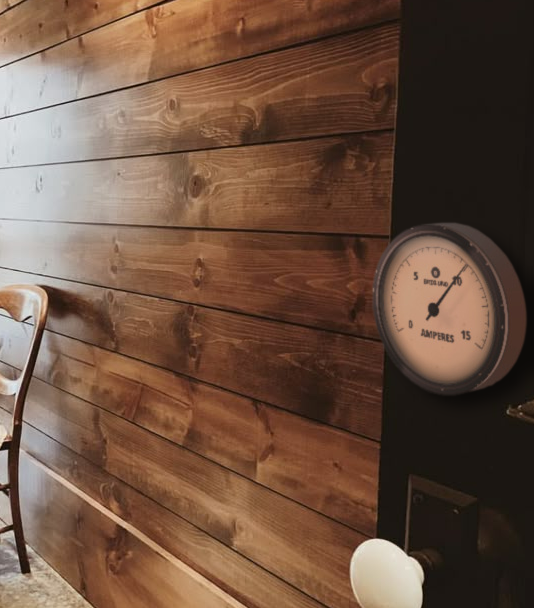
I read 10 A
